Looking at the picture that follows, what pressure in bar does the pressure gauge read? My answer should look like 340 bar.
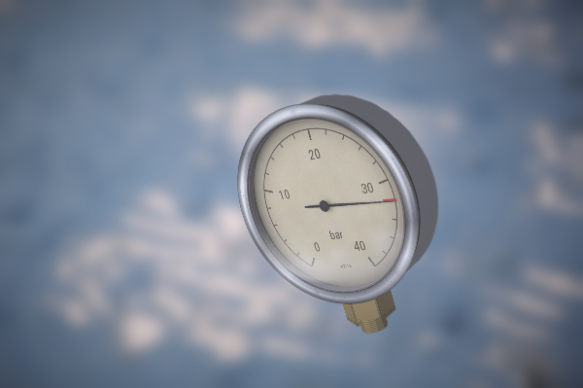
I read 32 bar
